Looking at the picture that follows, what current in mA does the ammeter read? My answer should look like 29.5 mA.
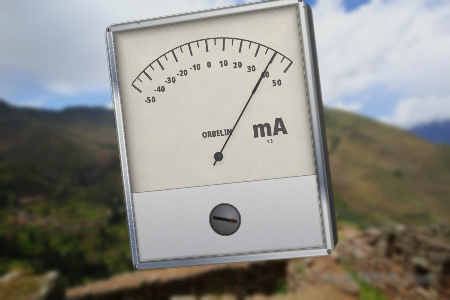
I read 40 mA
